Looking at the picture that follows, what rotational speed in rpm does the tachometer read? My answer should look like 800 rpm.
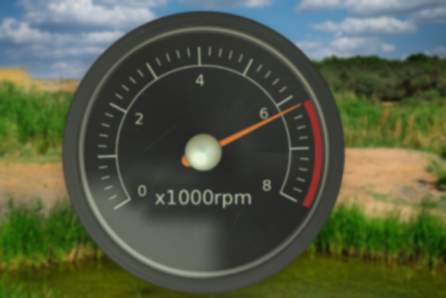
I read 6200 rpm
